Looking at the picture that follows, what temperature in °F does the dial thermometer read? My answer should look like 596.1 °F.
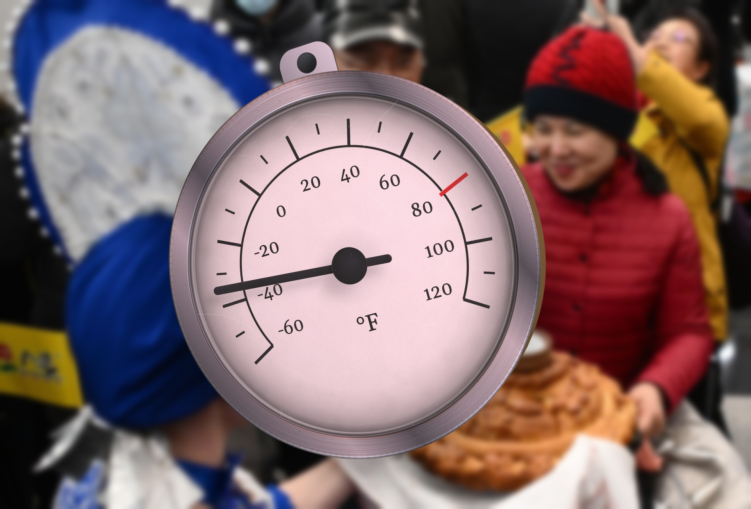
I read -35 °F
